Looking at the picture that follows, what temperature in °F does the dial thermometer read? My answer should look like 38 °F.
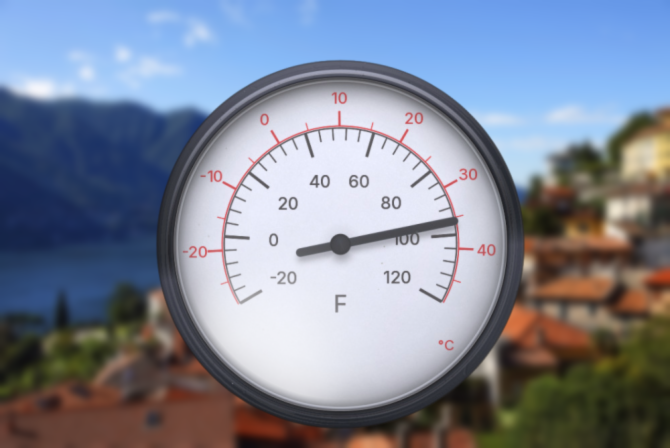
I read 96 °F
